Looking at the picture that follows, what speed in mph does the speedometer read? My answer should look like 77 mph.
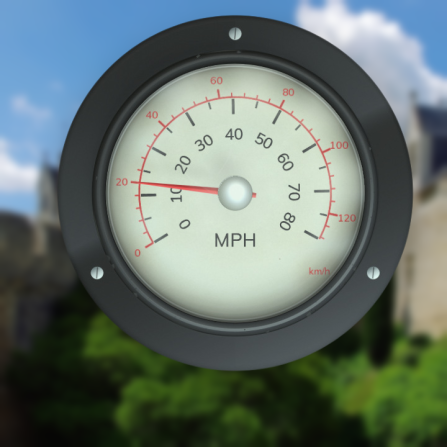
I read 12.5 mph
